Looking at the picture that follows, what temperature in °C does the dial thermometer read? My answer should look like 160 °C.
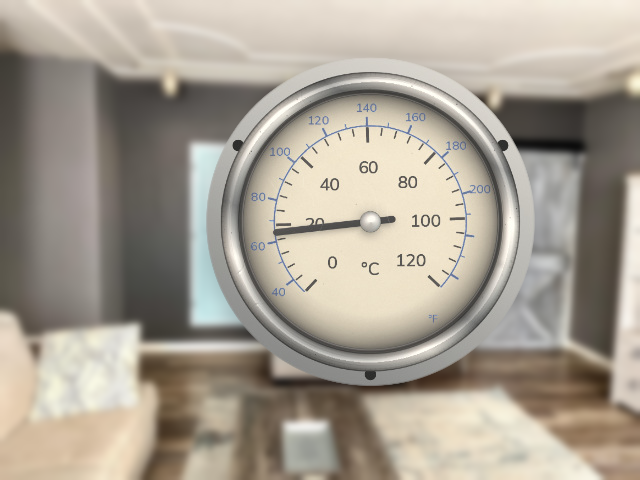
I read 18 °C
